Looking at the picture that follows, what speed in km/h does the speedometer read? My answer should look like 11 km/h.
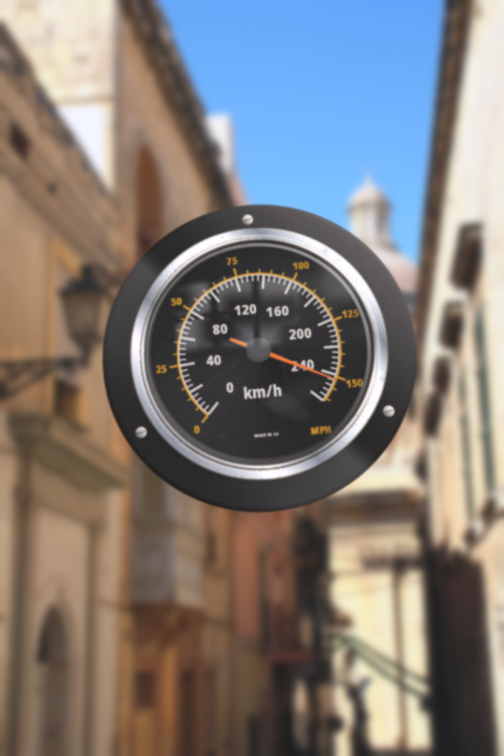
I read 244 km/h
